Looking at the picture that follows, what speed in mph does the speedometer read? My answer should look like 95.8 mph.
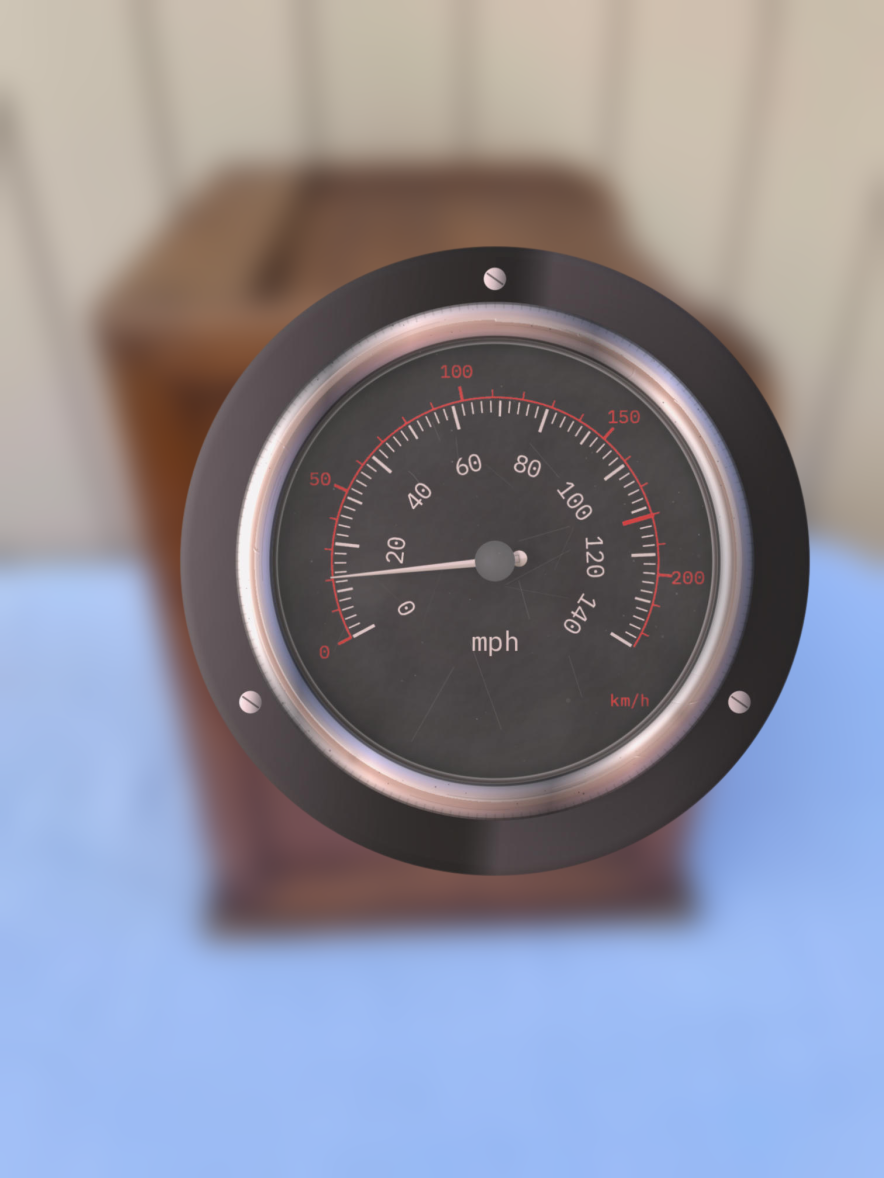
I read 13 mph
